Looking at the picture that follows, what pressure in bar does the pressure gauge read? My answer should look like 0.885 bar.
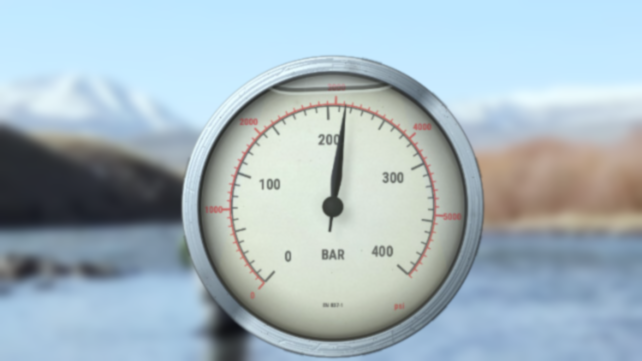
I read 215 bar
